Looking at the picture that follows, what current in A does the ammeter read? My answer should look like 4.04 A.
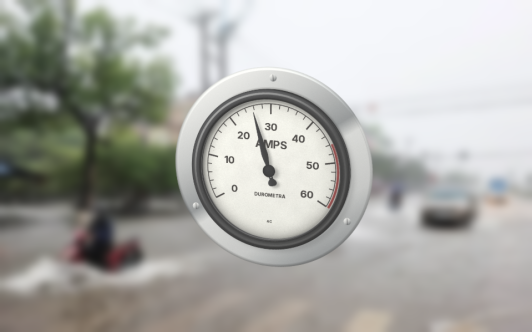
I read 26 A
